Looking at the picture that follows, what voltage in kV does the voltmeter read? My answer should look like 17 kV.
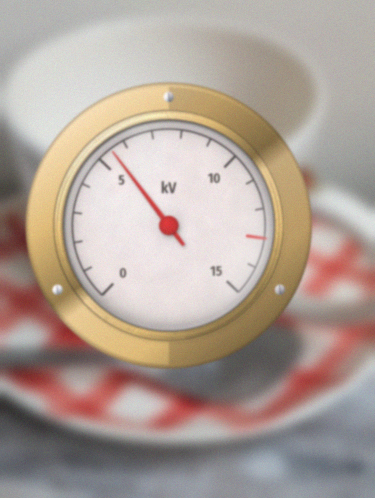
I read 5.5 kV
